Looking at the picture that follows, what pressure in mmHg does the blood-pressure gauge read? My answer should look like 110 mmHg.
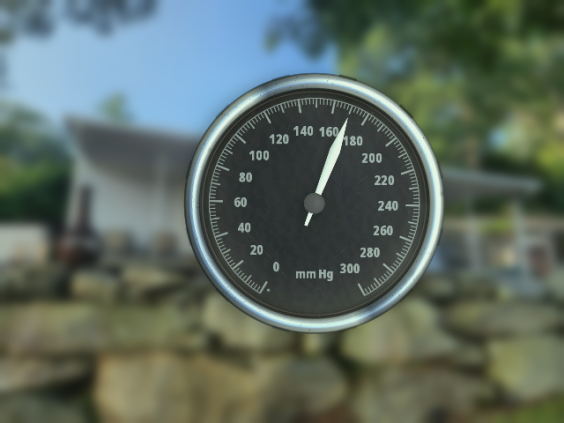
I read 170 mmHg
